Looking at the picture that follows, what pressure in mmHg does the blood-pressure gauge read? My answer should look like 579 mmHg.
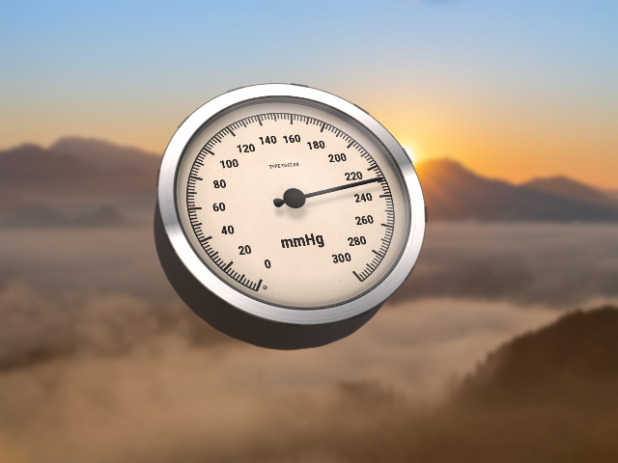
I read 230 mmHg
